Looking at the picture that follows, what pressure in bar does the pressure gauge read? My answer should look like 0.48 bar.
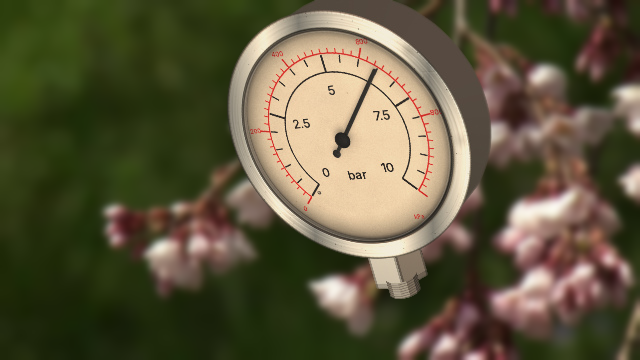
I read 6.5 bar
